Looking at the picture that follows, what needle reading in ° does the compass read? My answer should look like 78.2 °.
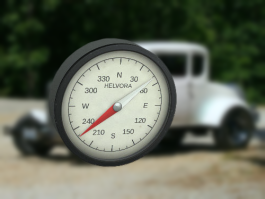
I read 230 °
